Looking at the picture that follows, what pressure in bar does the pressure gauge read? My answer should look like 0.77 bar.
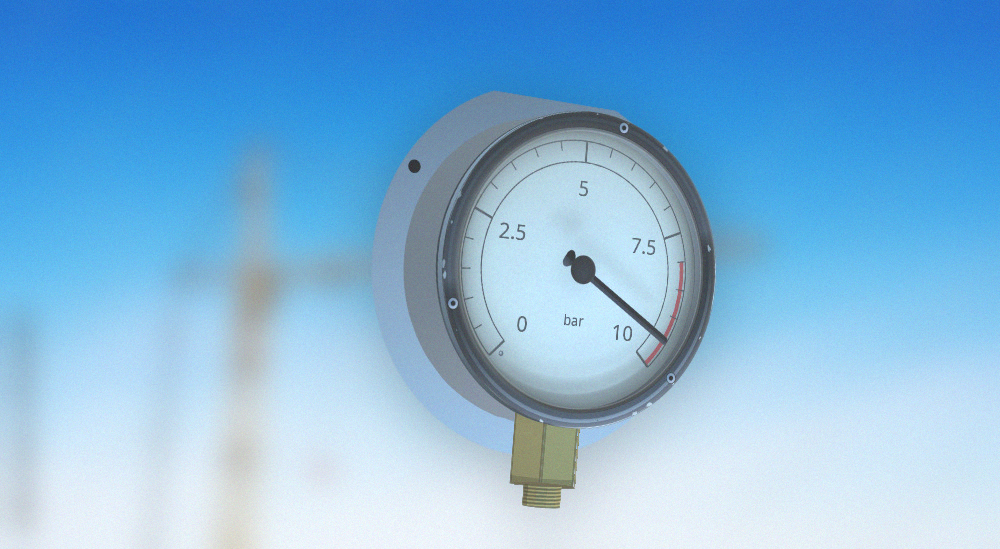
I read 9.5 bar
